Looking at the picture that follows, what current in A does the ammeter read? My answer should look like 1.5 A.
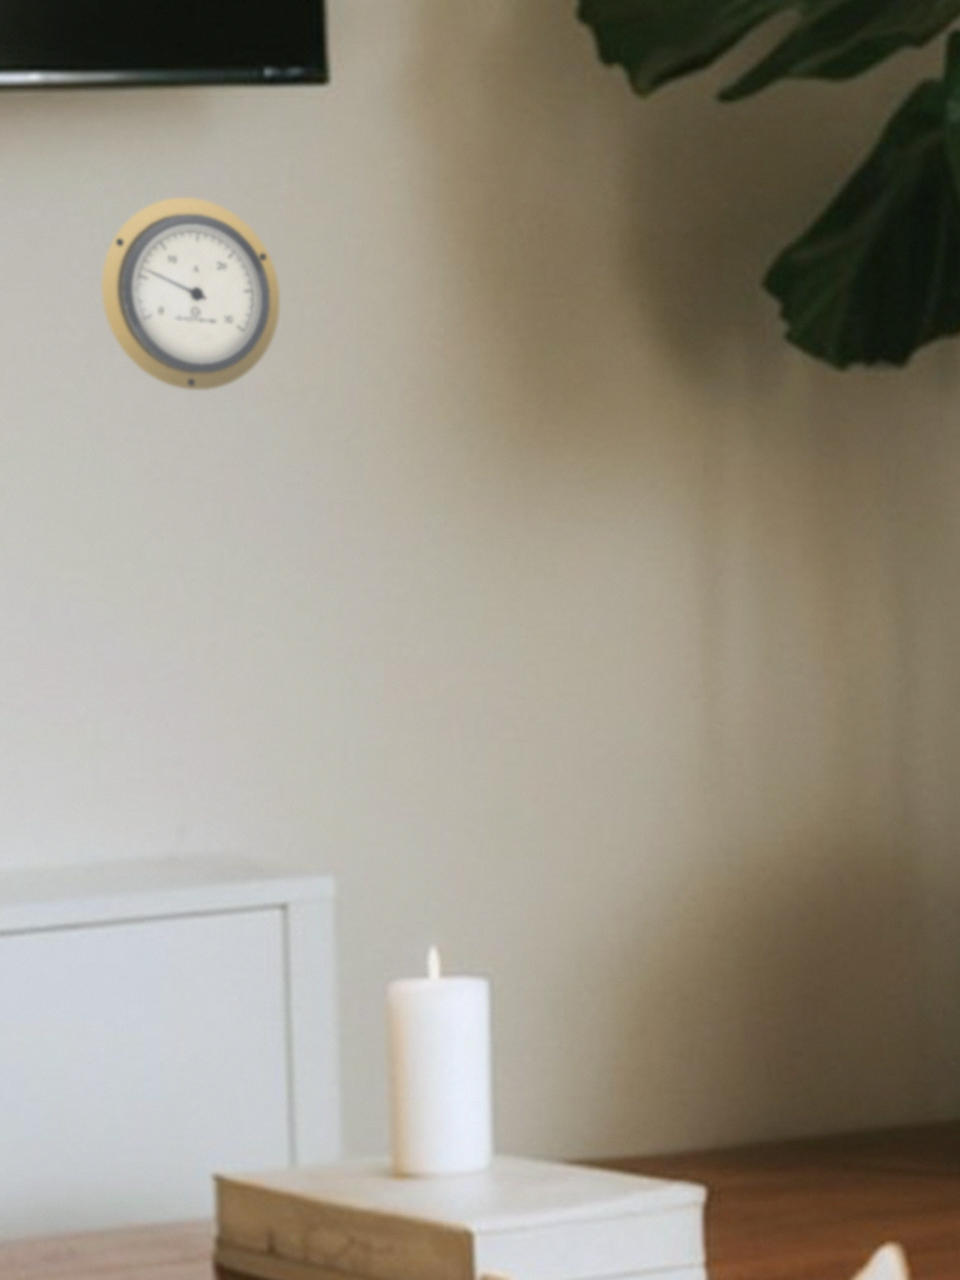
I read 6 A
